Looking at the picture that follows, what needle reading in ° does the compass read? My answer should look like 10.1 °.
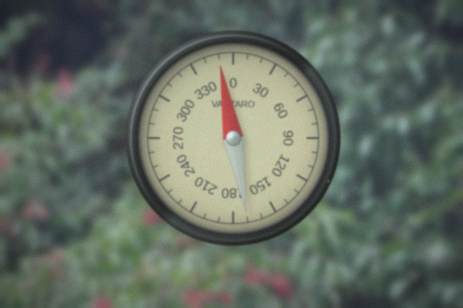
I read 350 °
